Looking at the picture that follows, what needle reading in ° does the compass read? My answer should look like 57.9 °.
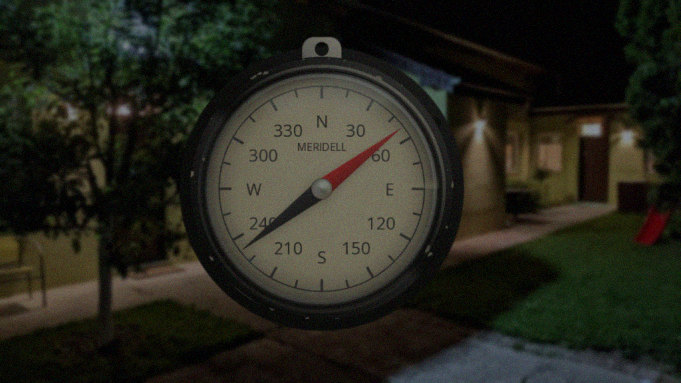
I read 52.5 °
